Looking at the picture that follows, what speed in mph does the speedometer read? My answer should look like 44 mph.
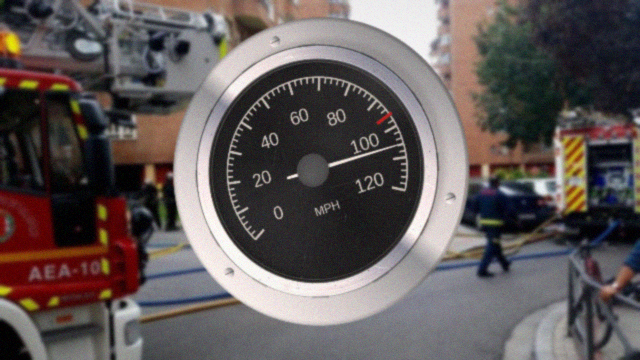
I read 106 mph
